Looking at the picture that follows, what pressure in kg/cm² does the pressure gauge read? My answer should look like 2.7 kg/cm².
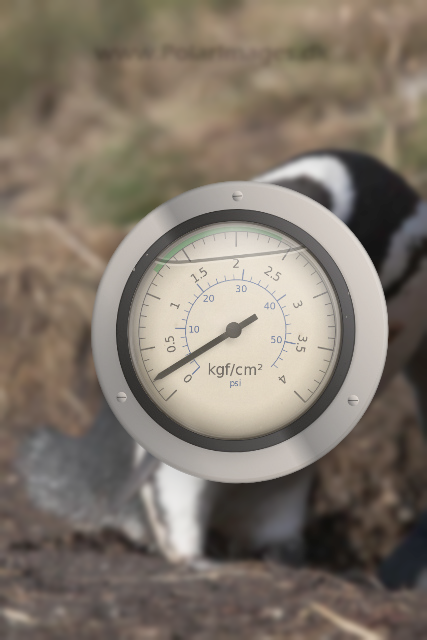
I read 0.2 kg/cm²
